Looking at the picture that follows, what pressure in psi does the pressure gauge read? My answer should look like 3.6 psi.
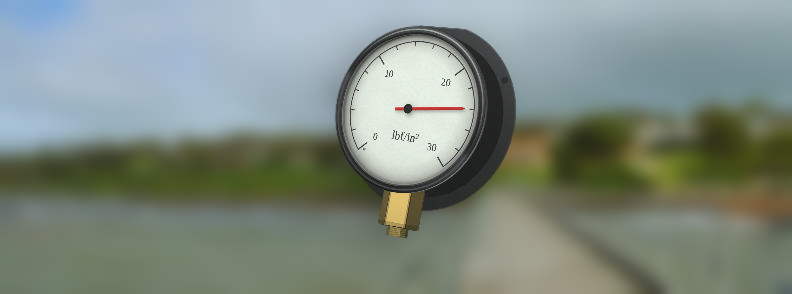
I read 24 psi
